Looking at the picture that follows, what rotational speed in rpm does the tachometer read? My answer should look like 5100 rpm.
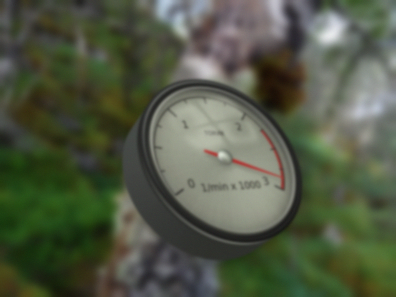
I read 2875 rpm
